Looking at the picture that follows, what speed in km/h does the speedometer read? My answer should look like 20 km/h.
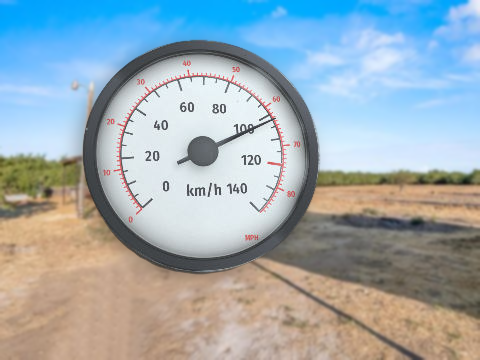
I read 102.5 km/h
